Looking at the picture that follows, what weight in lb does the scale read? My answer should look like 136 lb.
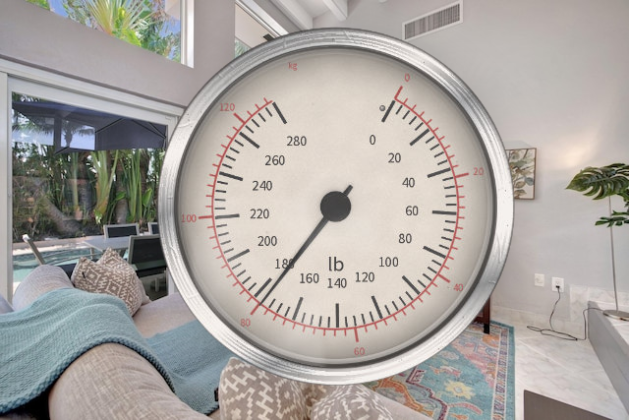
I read 176 lb
